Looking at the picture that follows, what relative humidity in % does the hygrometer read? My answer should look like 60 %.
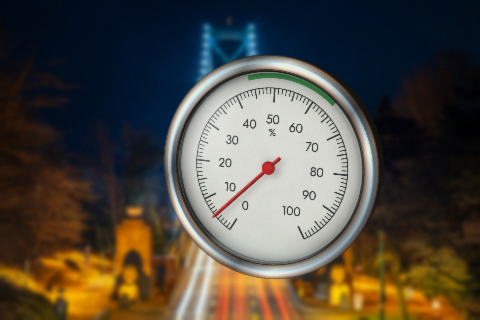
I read 5 %
